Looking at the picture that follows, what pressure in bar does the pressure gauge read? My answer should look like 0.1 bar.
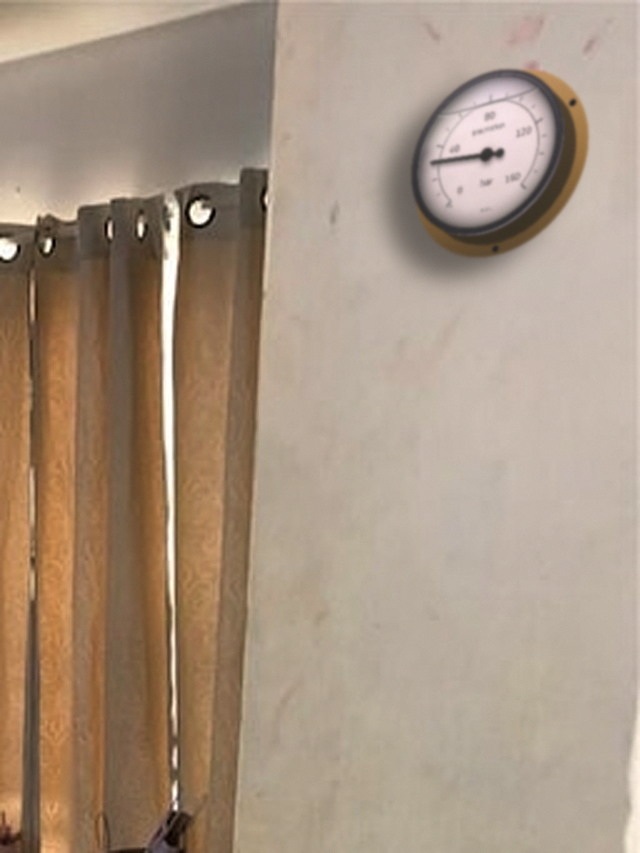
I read 30 bar
